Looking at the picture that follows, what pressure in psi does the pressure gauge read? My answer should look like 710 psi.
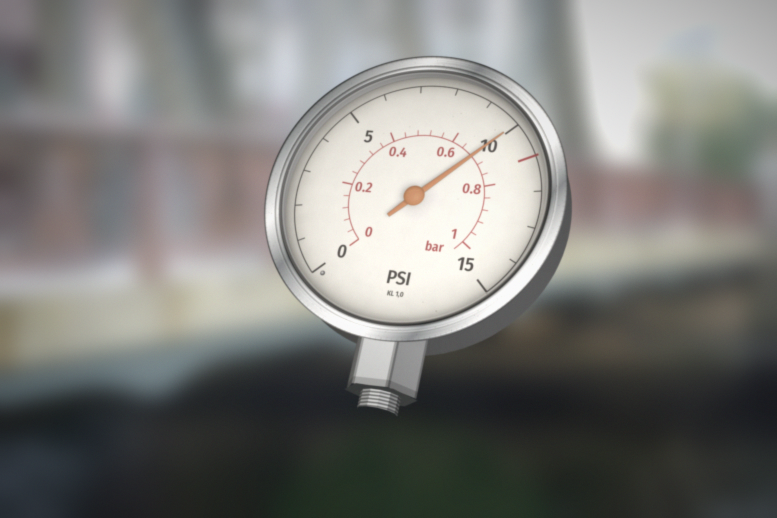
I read 10 psi
